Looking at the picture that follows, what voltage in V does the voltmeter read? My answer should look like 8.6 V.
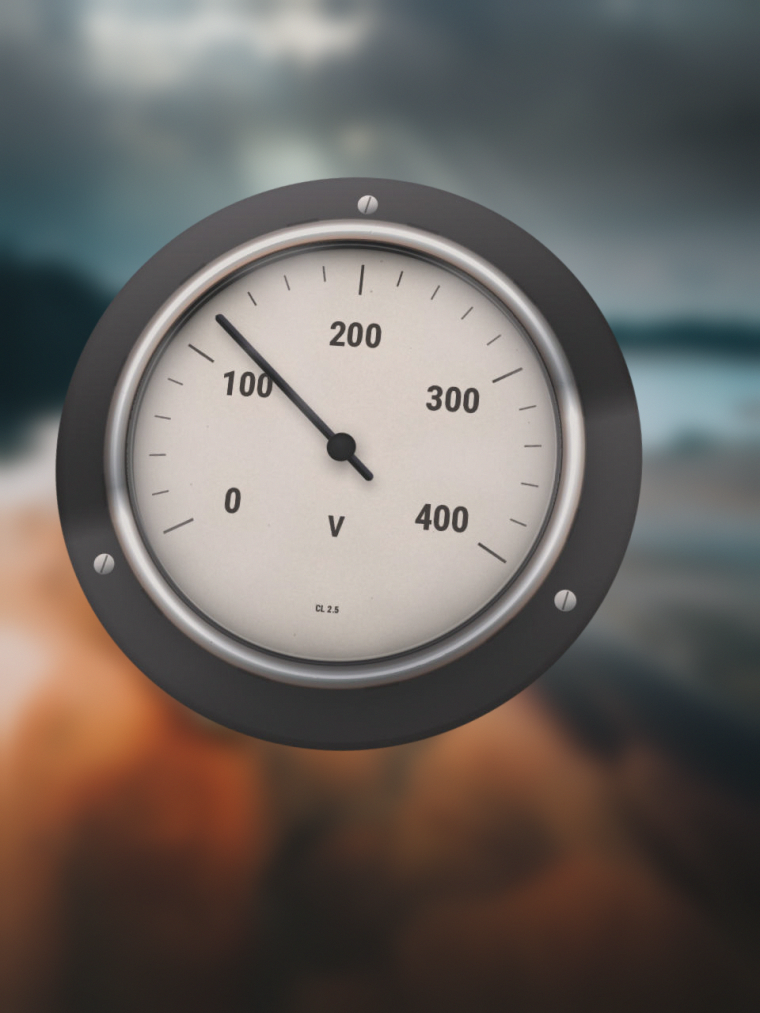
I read 120 V
